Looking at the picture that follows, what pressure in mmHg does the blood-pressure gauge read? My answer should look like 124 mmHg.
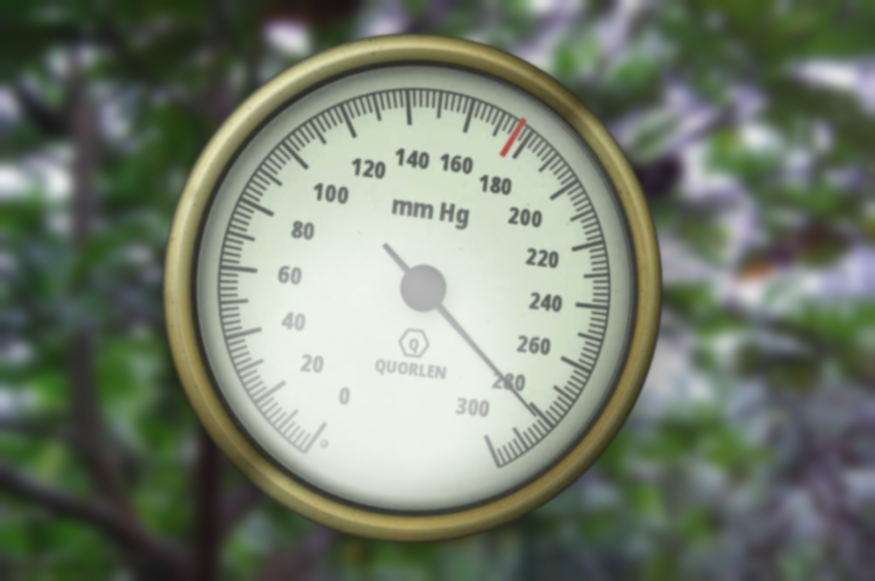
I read 282 mmHg
